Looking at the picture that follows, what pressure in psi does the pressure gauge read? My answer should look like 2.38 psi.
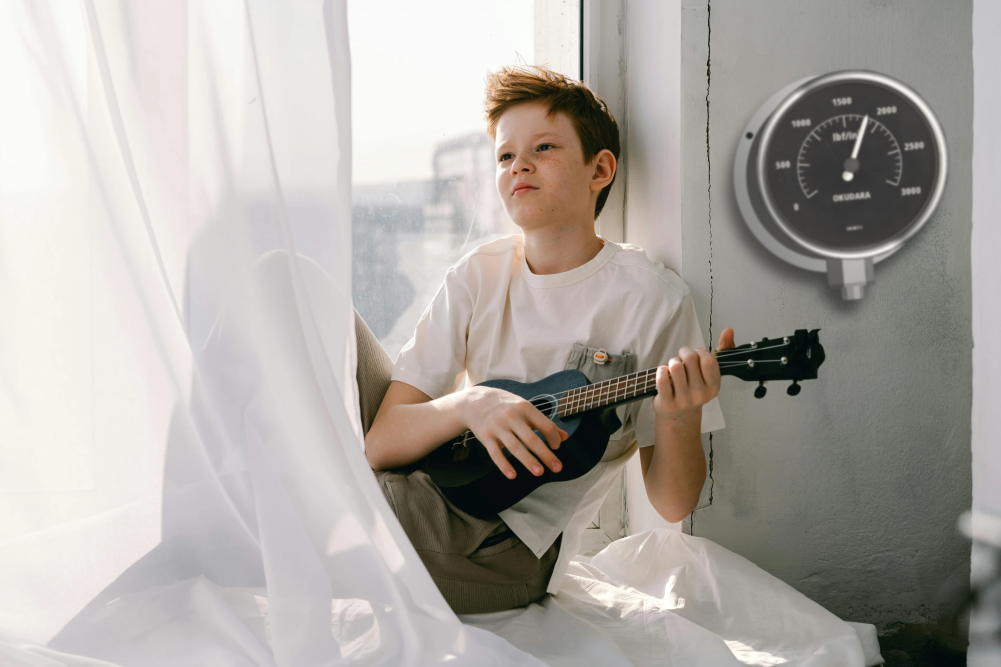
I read 1800 psi
